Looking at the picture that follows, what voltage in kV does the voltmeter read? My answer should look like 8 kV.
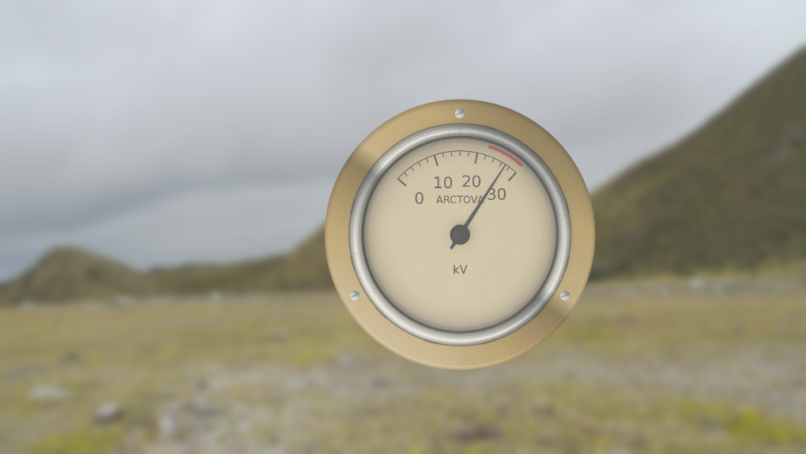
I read 27 kV
